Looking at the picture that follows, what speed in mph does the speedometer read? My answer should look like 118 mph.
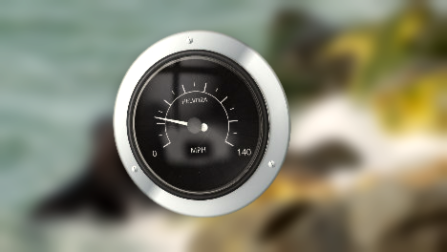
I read 25 mph
